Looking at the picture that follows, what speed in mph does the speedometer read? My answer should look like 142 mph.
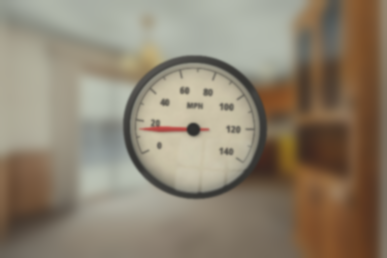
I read 15 mph
